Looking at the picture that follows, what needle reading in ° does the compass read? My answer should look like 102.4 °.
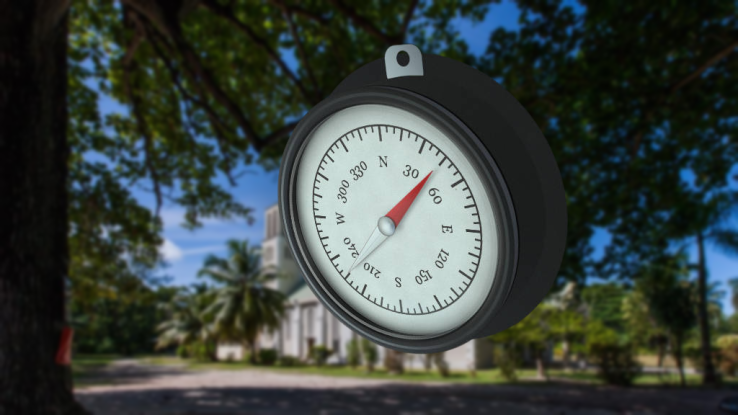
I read 45 °
